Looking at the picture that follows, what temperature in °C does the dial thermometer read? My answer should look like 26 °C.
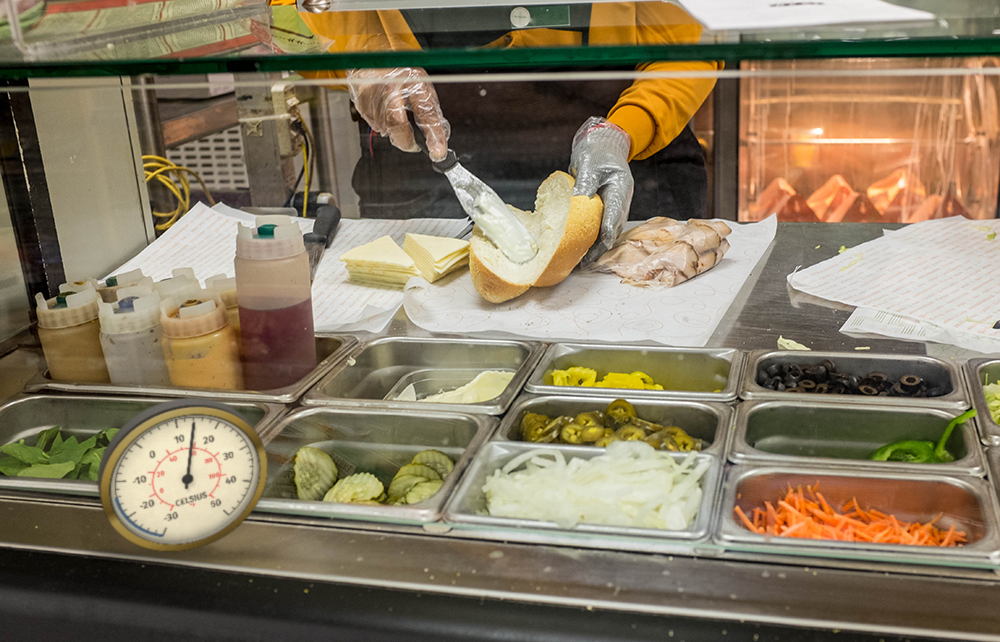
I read 14 °C
